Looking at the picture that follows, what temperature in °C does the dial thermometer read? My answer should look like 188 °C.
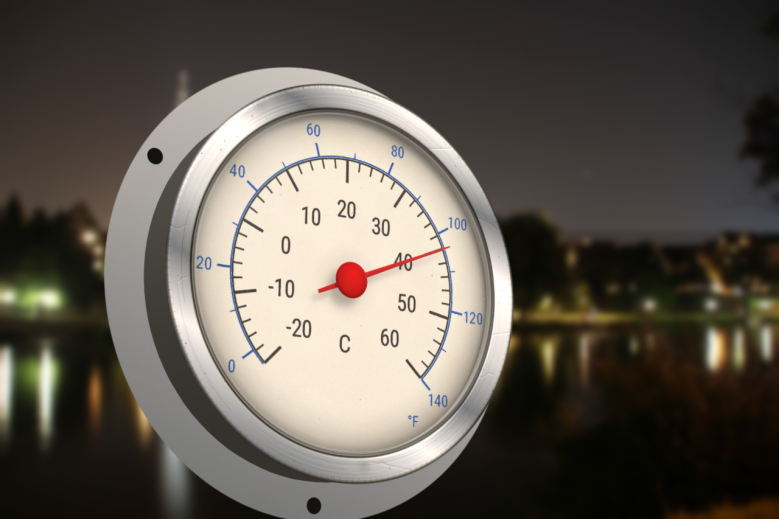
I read 40 °C
